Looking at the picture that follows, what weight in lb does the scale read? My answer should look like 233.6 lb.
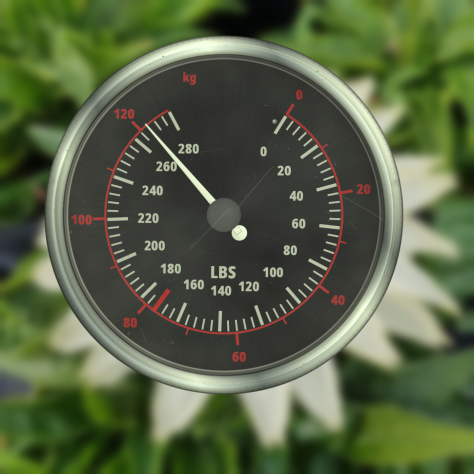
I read 268 lb
